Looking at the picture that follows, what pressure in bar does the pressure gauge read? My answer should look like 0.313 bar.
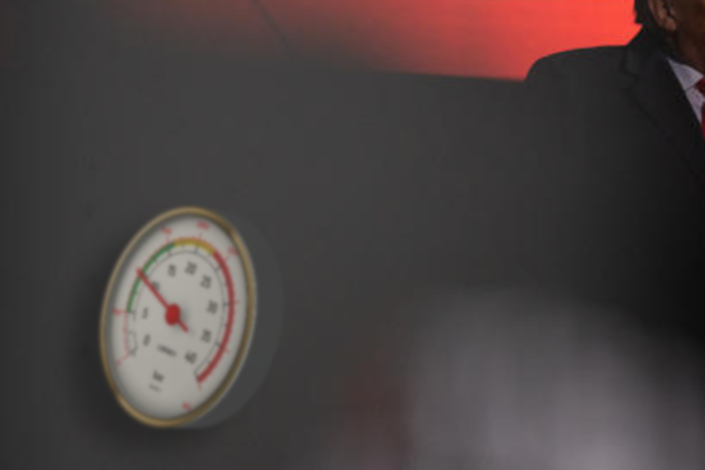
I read 10 bar
